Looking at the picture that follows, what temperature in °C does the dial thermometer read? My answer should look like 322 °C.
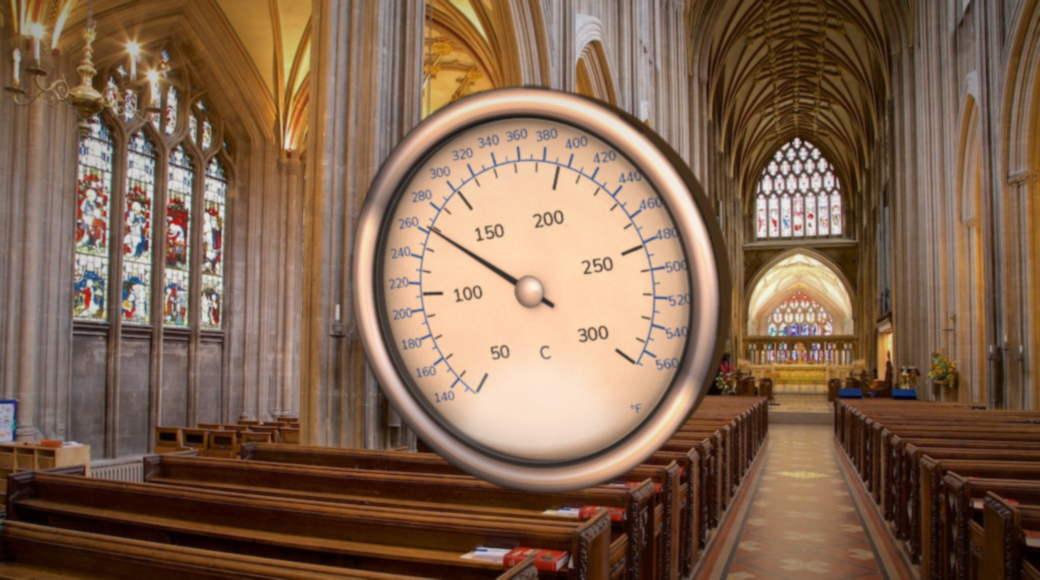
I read 130 °C
